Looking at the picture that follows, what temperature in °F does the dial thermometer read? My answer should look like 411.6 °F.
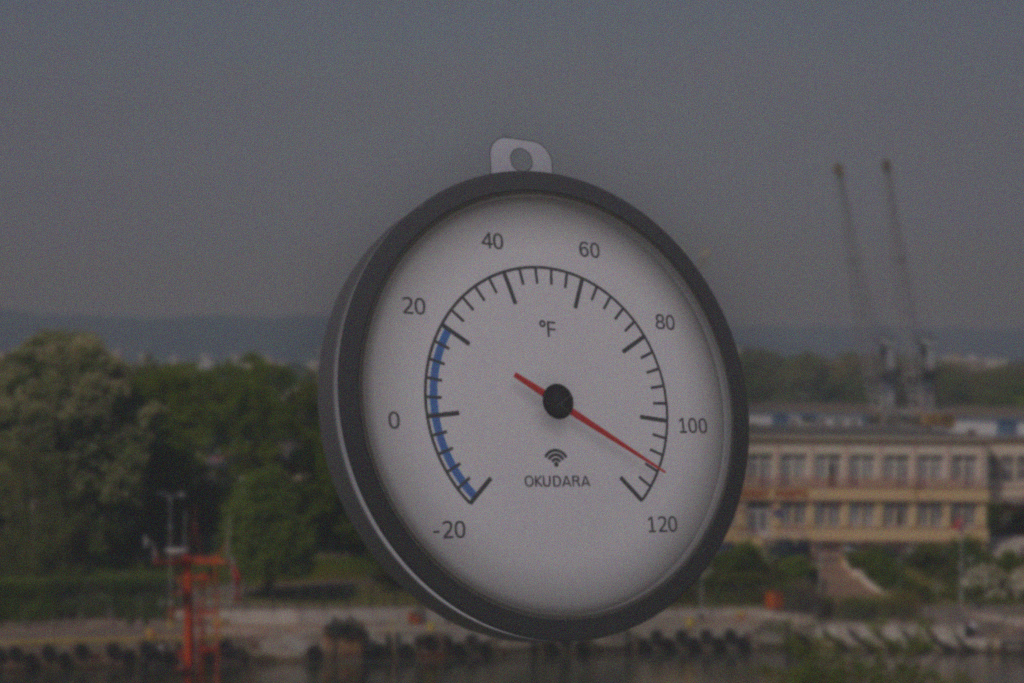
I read 112 °F
